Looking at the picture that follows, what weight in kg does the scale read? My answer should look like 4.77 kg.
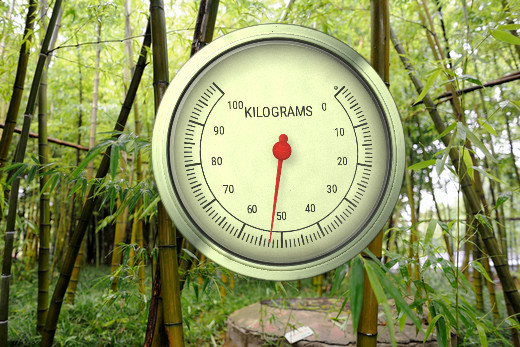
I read 53 kg
